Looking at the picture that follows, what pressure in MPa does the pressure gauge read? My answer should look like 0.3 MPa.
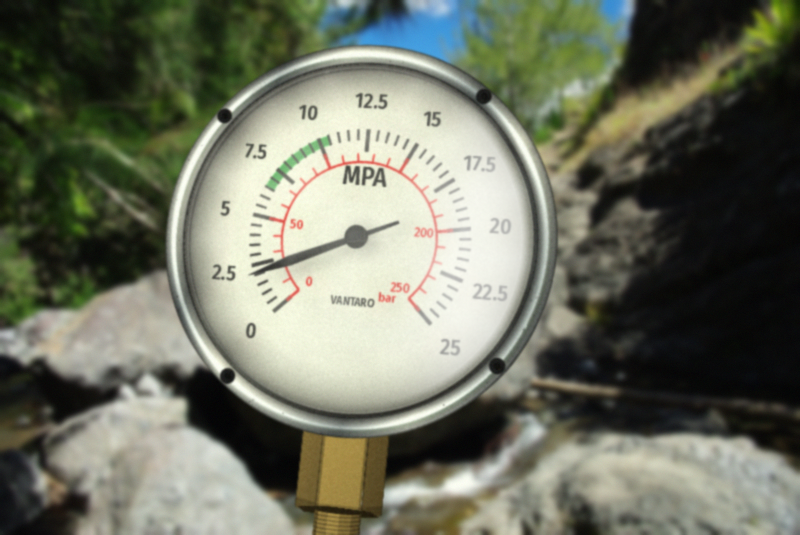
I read 2 MPa
